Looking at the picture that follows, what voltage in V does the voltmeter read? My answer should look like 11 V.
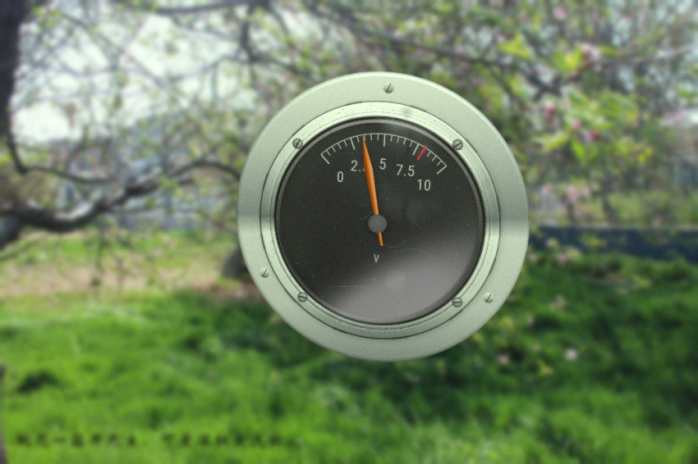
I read 3.5 V
